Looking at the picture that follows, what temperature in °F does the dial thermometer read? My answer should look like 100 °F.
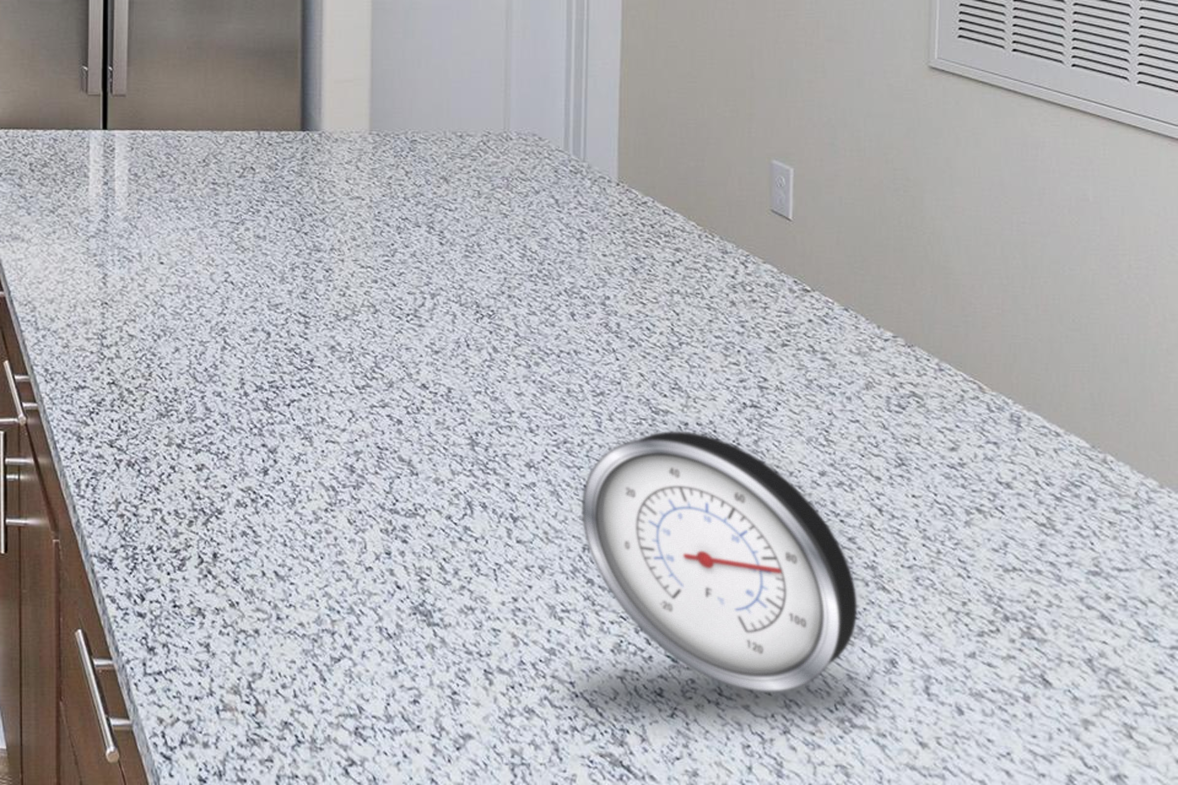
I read 84 °F
